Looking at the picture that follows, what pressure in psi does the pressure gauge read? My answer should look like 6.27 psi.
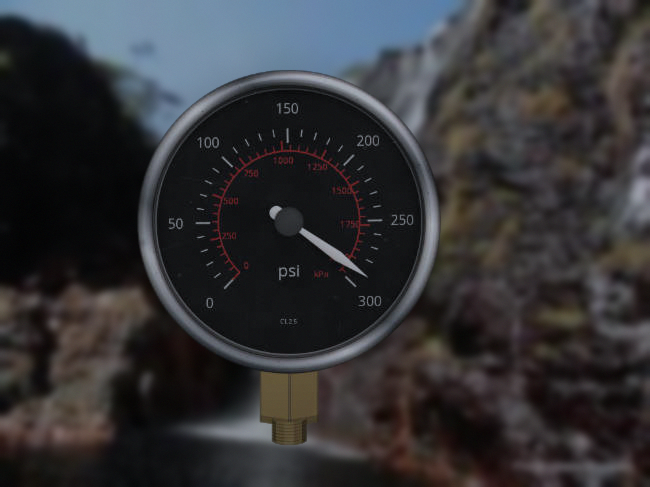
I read 290 psi
